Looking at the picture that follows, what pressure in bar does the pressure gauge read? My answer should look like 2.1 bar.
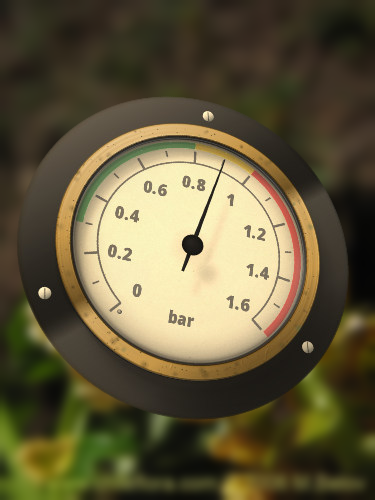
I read 0.9 bar
